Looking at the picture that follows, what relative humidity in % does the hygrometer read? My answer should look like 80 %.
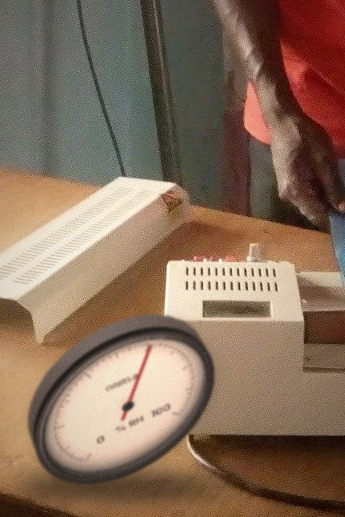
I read 60 %
